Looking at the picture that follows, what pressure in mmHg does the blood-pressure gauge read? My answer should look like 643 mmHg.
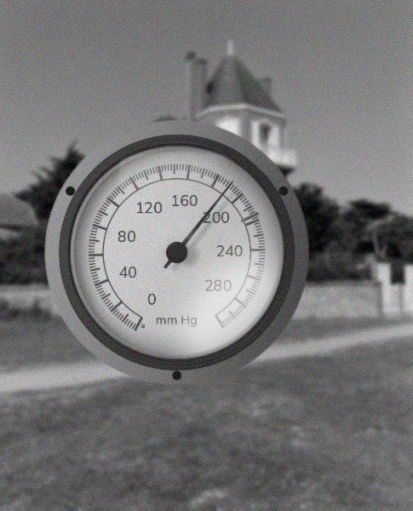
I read 190 mmHg
